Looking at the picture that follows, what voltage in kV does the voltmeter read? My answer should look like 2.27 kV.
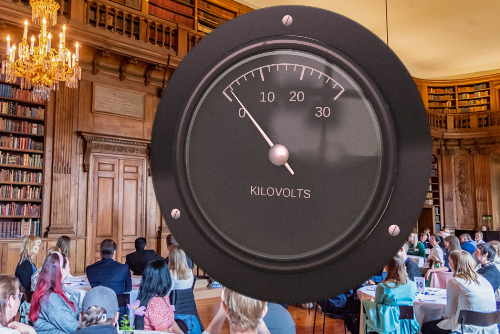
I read 2 kV
